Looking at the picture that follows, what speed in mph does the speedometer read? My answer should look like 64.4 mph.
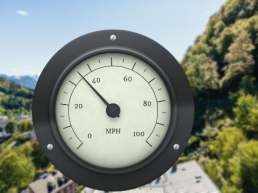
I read 35 mph
